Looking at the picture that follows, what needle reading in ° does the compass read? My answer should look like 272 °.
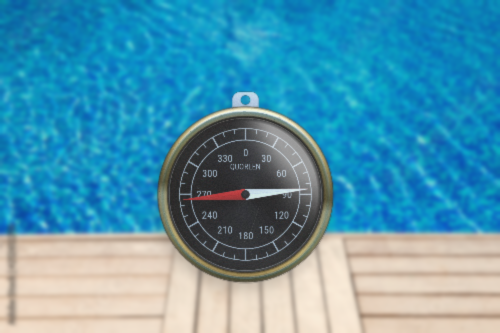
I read 265 °
